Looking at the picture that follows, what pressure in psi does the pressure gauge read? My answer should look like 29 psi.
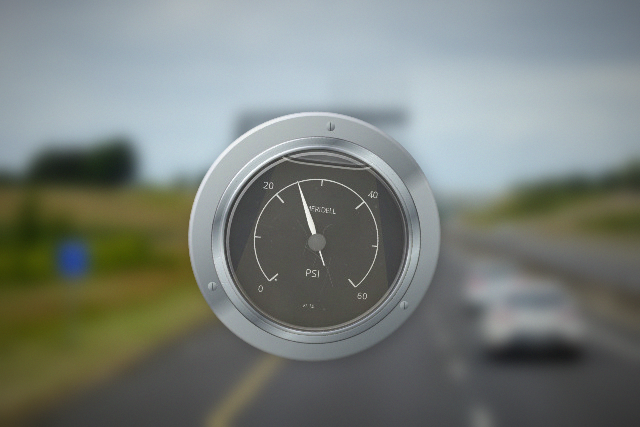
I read 25 psi
